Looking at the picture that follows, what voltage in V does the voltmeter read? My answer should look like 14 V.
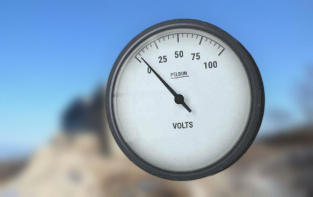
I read 5 V
